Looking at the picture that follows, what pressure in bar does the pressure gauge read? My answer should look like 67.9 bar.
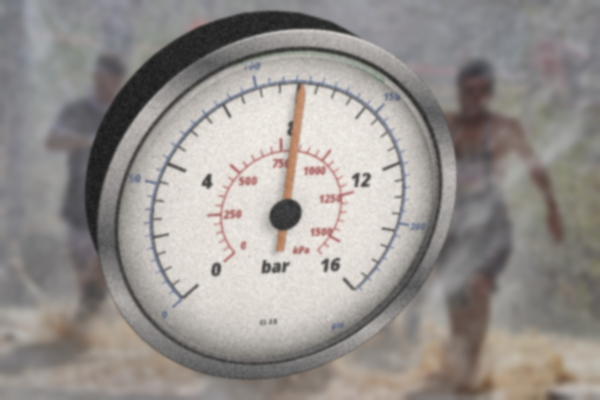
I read 8 bar
